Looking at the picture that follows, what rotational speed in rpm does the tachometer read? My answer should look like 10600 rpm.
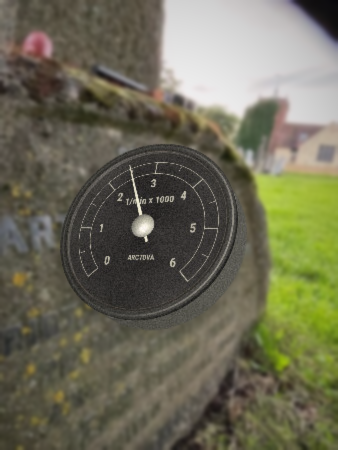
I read 2500 rpm
